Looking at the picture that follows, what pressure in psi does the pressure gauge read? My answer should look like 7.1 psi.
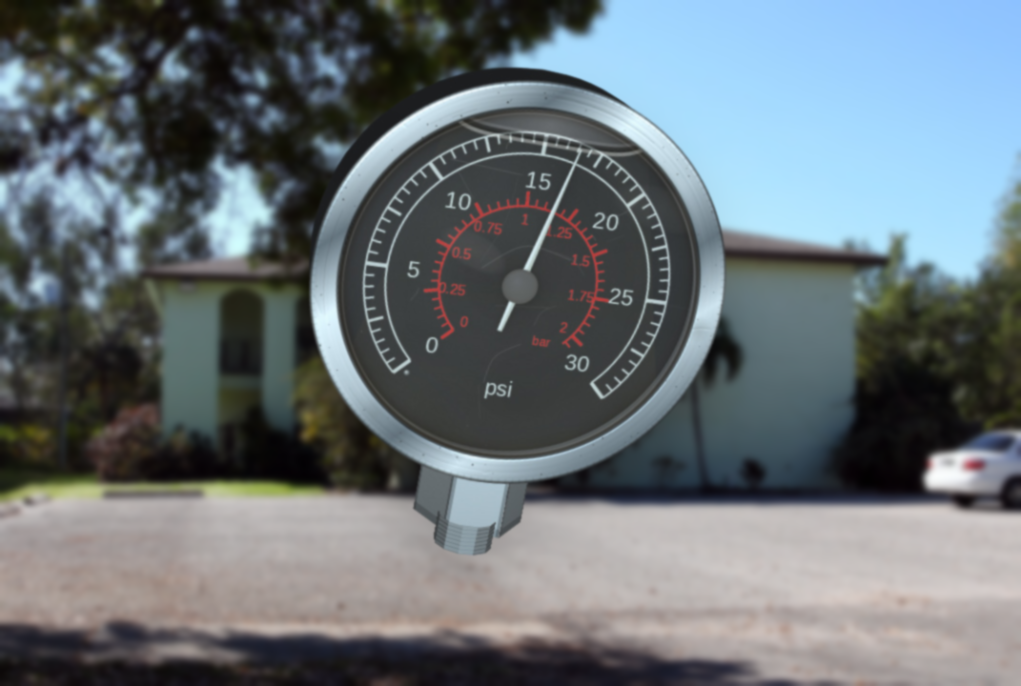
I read 16.5 psi
